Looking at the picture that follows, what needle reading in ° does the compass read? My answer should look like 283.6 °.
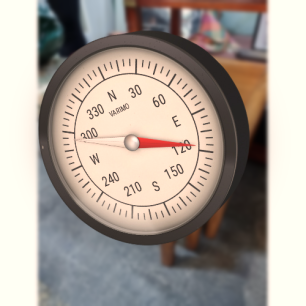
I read 115 °
